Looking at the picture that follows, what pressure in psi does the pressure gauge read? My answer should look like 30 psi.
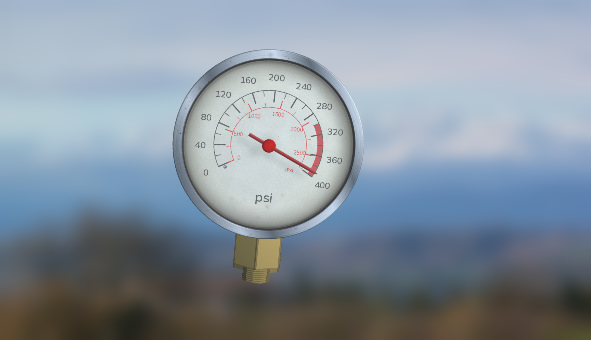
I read 390 psi
